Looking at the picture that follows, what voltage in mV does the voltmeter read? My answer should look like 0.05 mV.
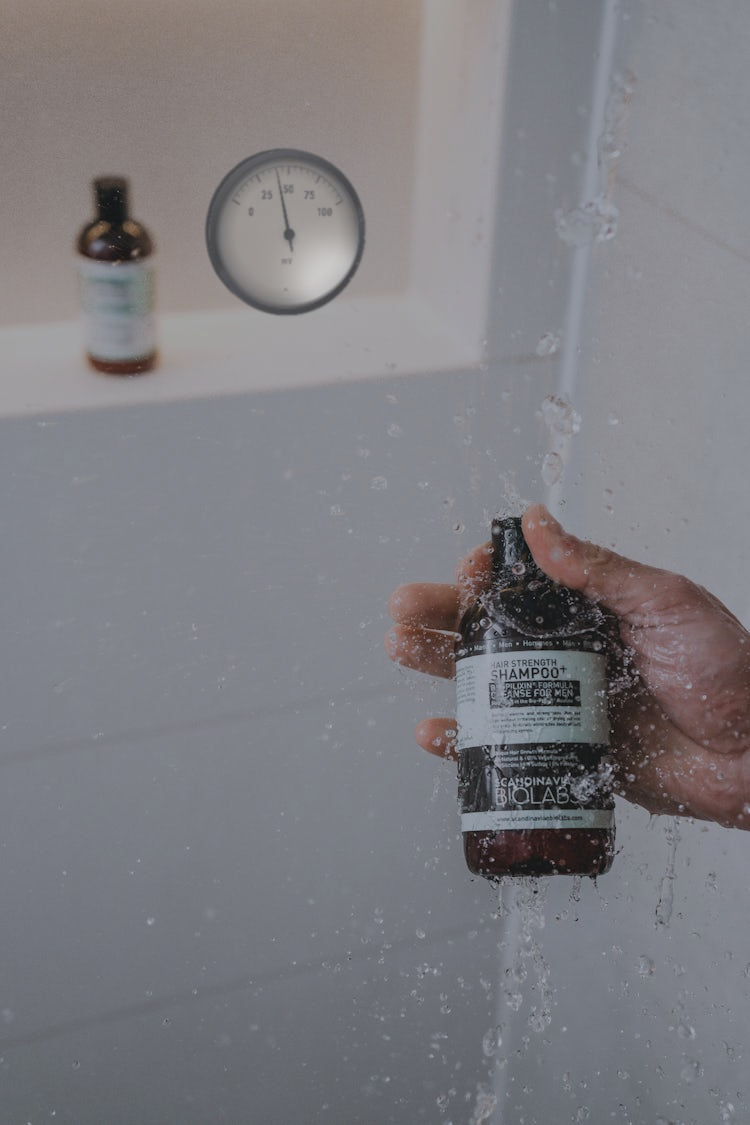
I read 40 mV
